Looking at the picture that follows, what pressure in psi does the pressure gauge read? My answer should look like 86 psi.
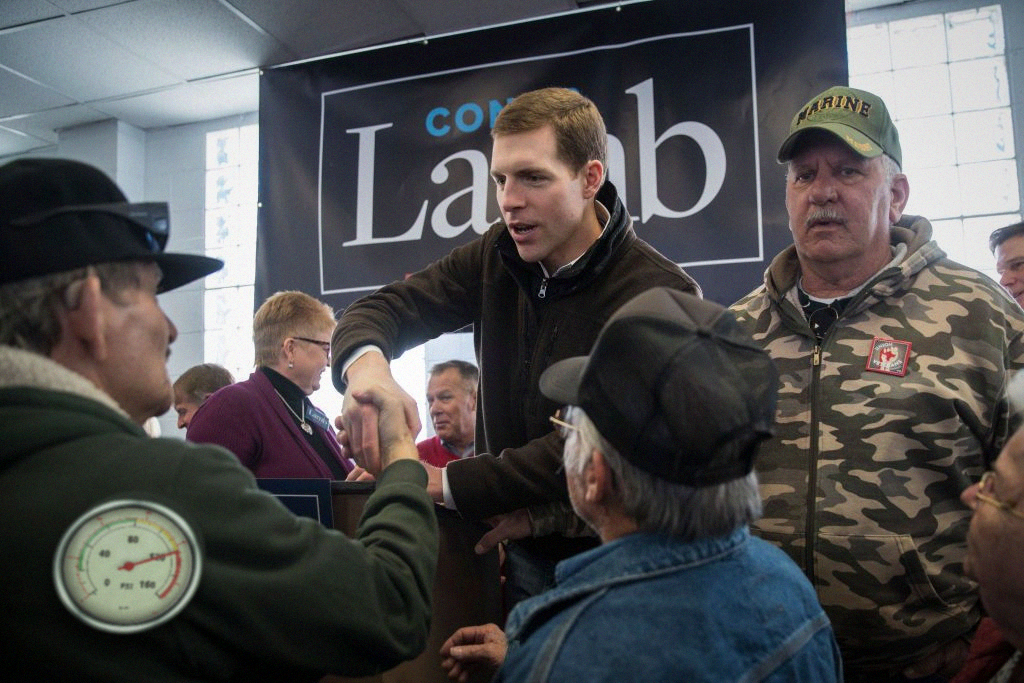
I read 120 psi
